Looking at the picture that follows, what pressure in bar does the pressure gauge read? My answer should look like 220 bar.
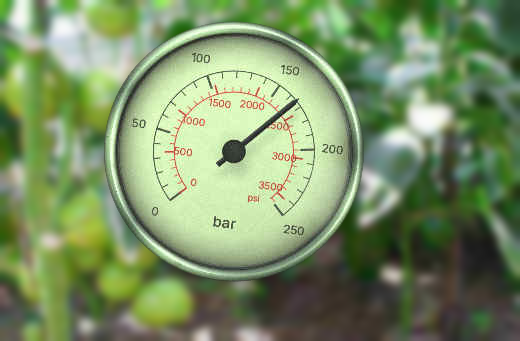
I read 165 bar
